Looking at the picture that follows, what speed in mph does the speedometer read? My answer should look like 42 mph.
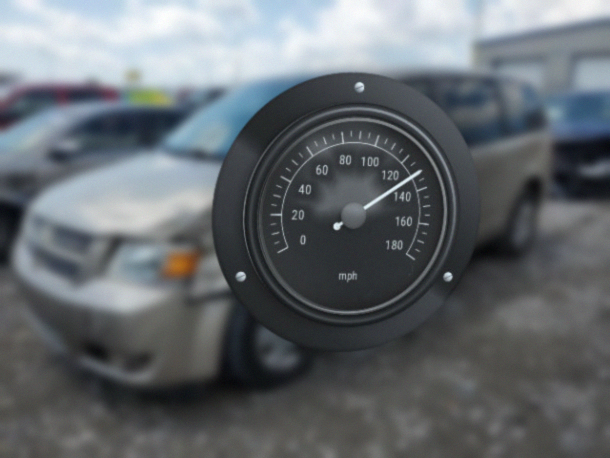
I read 130 mph
